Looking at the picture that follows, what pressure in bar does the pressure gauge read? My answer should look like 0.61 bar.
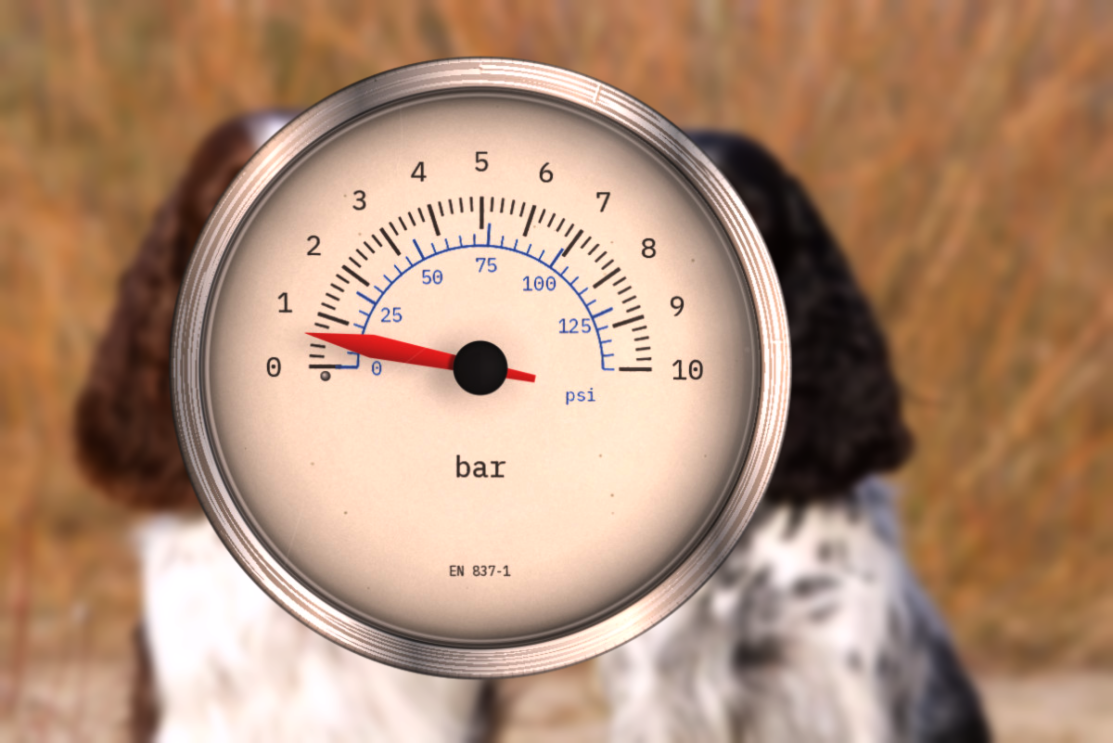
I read 0.6 bar
